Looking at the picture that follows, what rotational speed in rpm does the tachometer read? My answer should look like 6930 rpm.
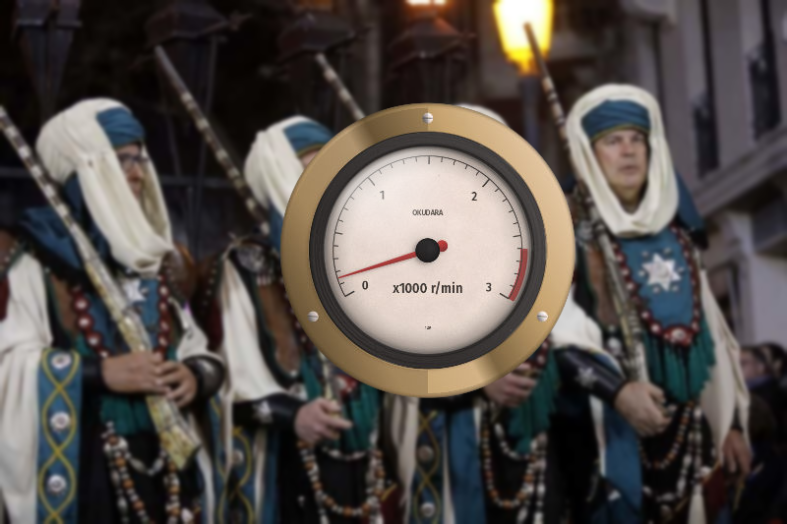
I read 150 rpm
